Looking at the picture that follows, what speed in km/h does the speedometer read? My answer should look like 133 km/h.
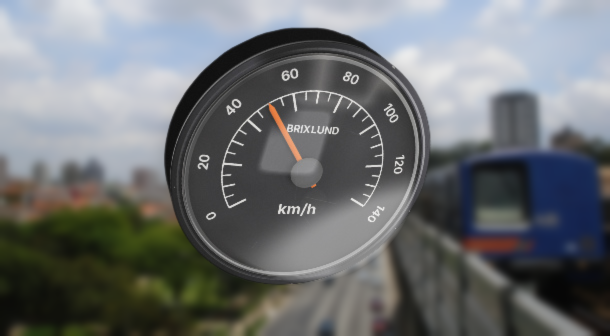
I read 50 km/h
